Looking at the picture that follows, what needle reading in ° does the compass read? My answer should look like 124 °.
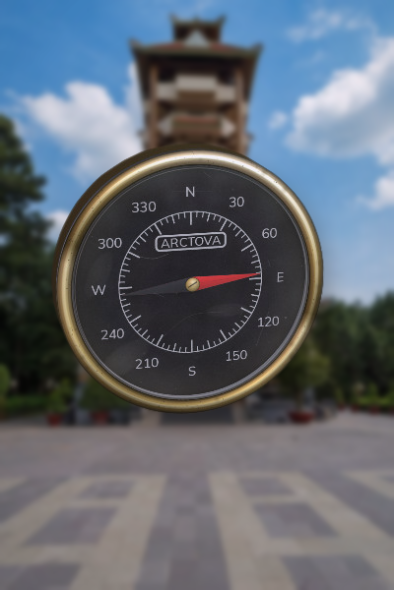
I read 85 °
